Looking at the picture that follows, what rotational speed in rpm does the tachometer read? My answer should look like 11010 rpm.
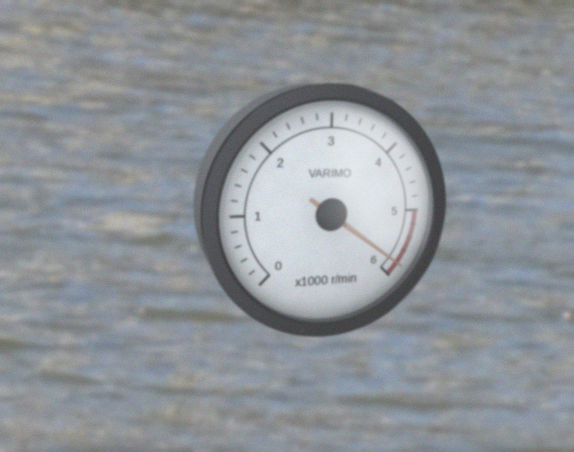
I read 5800 rpm
